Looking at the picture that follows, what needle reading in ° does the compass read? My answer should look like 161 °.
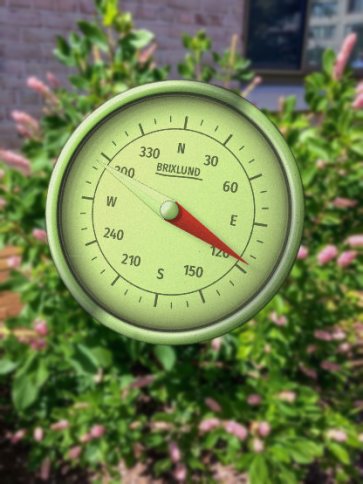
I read 115 °
